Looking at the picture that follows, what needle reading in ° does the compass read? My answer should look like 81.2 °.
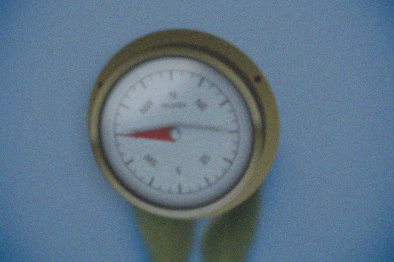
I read 270 °
